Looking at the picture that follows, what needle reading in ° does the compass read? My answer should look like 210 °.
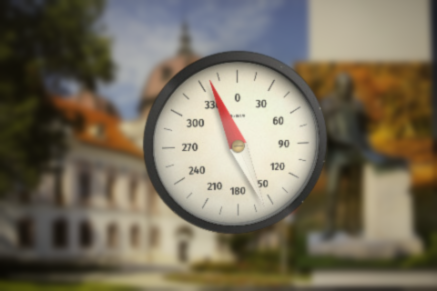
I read 337.5 °
